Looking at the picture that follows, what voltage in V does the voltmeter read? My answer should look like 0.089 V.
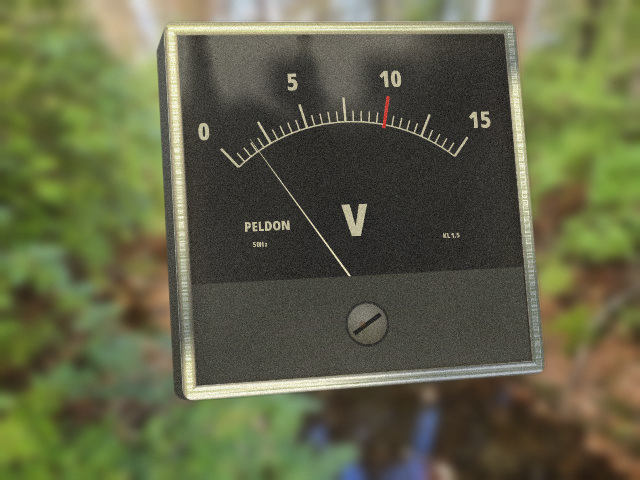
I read 1.5 V
